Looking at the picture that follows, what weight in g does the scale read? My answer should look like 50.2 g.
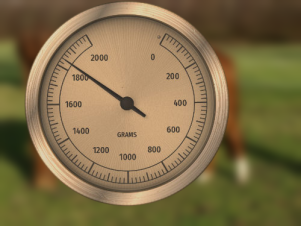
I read 1840 g
